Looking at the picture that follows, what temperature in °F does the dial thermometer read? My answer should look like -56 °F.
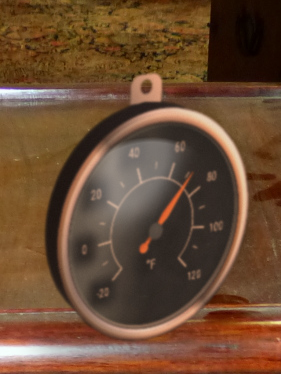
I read 70 °F
